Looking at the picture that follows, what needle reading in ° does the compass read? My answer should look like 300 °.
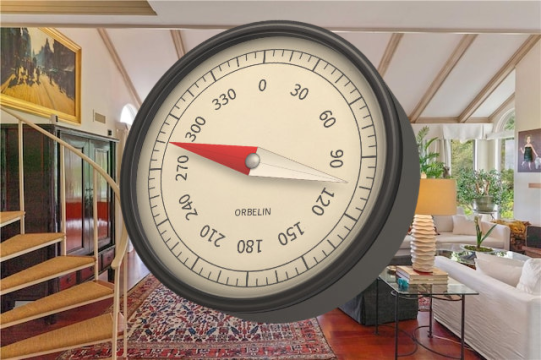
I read 285 °
